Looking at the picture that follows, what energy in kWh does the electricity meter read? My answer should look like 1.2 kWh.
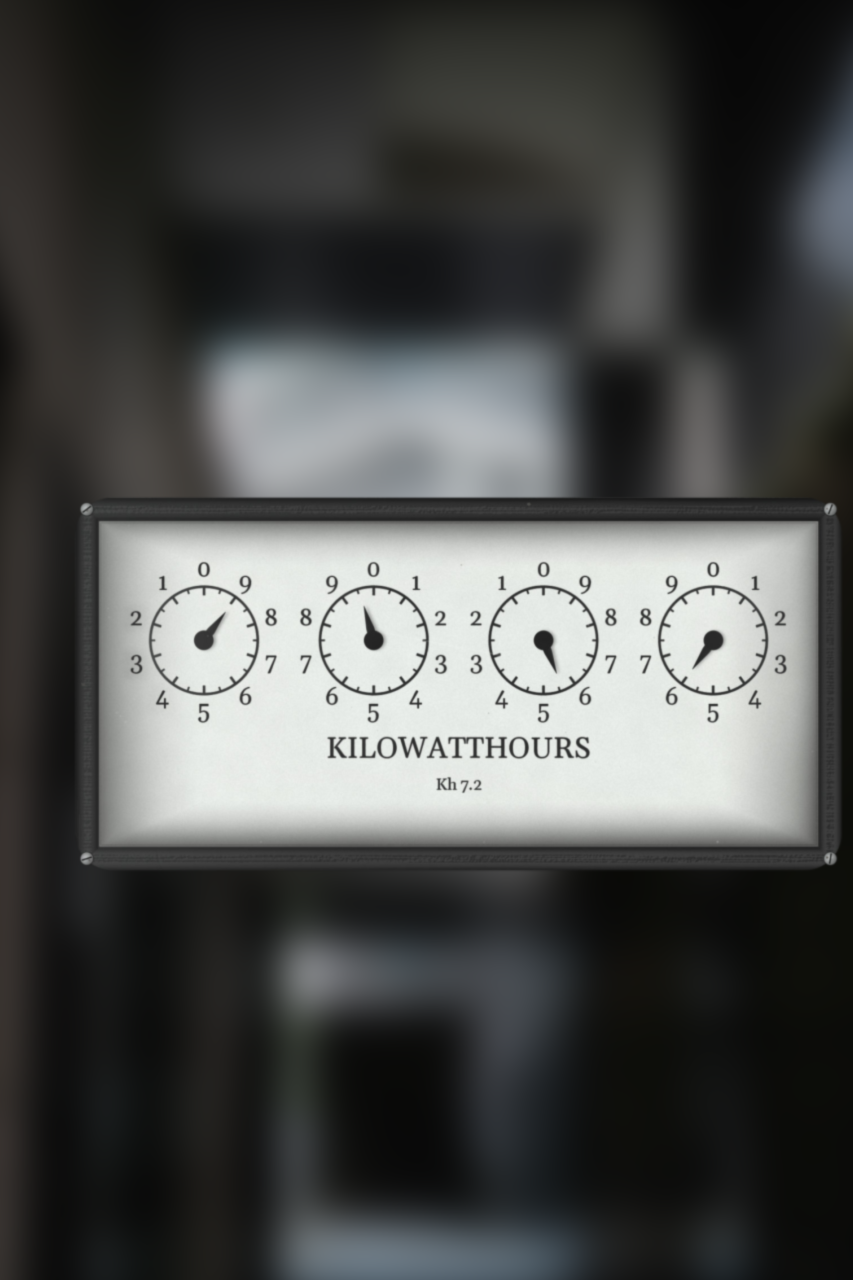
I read 8956 kWh
